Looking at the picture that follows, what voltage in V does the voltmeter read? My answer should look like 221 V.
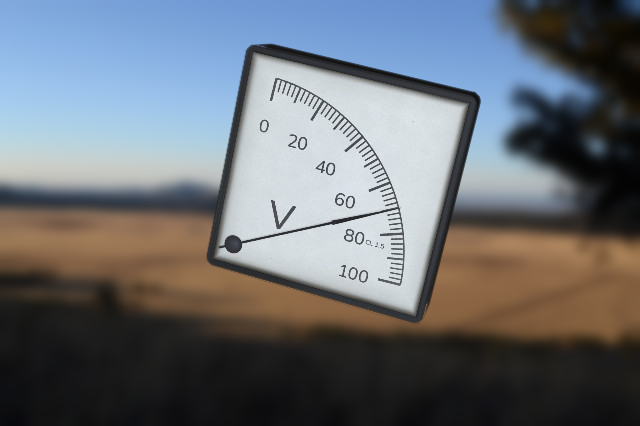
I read 70 V
